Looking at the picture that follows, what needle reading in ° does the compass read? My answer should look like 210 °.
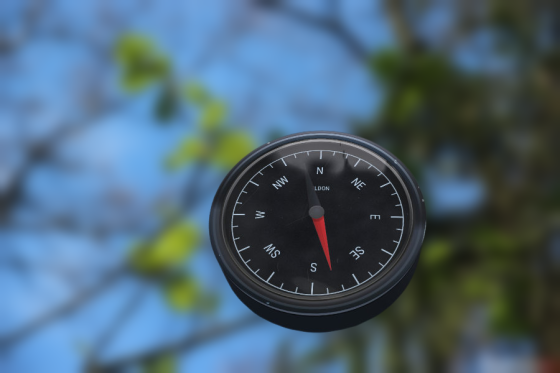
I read 165 °
